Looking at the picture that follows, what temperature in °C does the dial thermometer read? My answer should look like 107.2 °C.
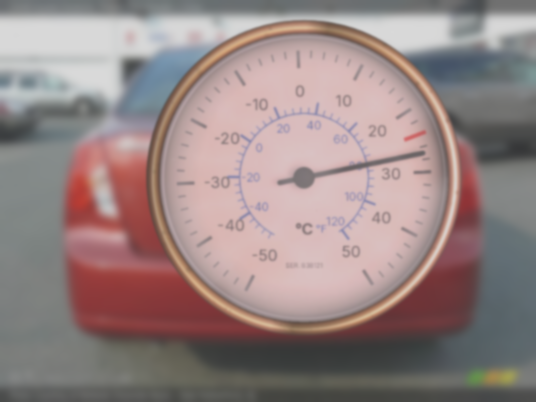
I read 27 °C
